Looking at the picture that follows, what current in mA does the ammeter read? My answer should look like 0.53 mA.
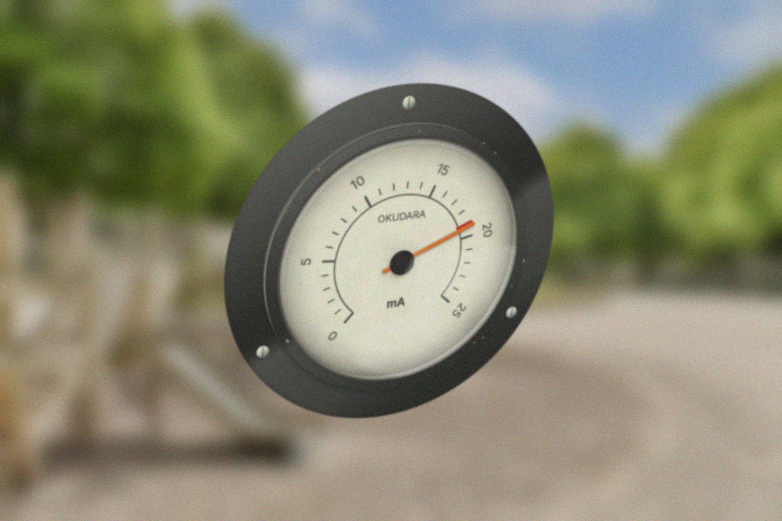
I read 19 mA
